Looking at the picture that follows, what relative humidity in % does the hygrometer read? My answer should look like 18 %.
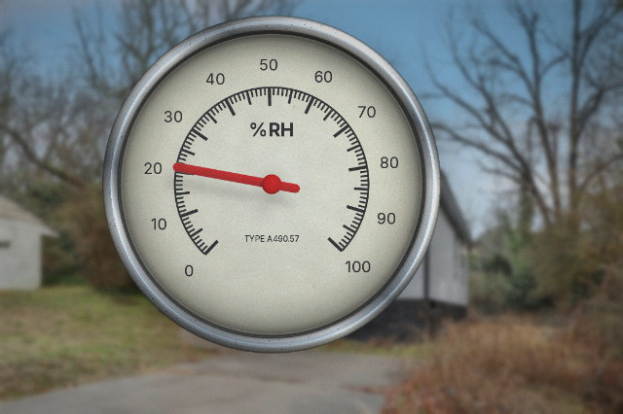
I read 21 %
